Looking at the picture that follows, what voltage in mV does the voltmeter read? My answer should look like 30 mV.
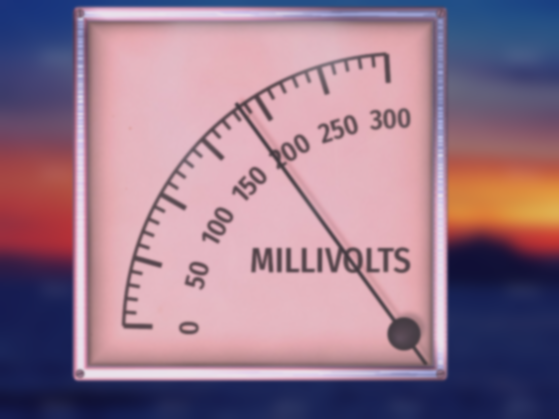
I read 185 mV
